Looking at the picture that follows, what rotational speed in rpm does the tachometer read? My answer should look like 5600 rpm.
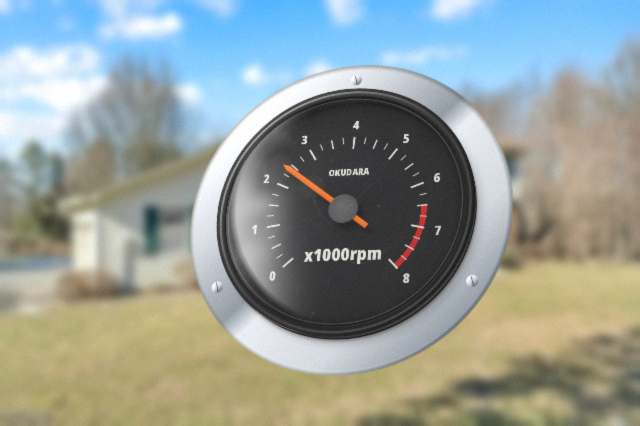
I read 2375 rpm
